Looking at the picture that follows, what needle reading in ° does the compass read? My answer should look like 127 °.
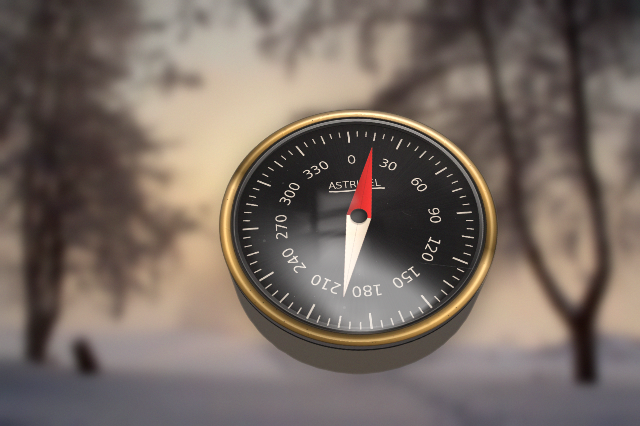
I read 15 °
